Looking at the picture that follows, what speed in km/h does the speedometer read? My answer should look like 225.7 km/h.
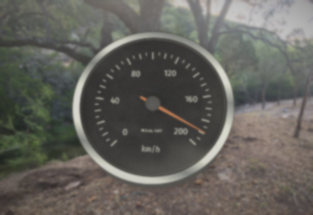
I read 190 km/h
